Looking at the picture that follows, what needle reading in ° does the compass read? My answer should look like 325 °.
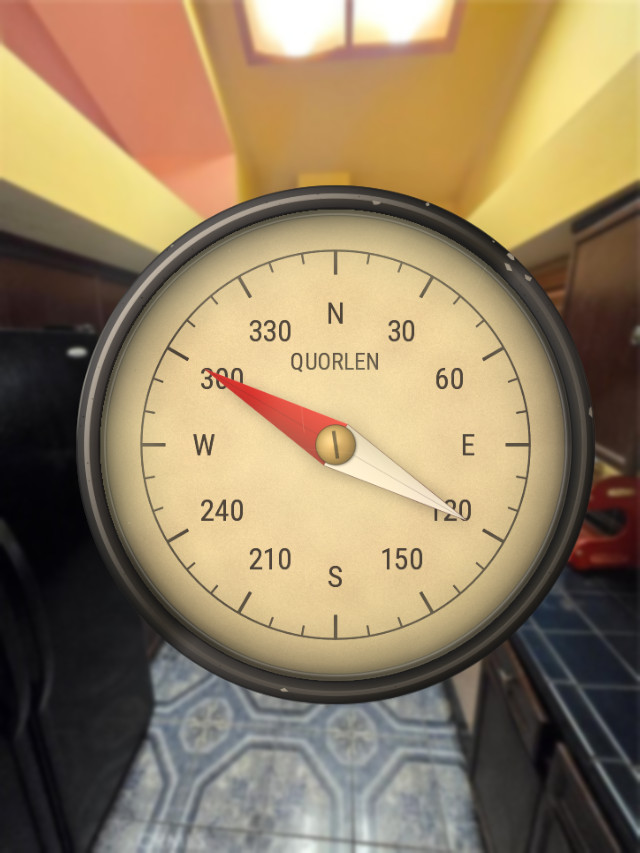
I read 300 °
